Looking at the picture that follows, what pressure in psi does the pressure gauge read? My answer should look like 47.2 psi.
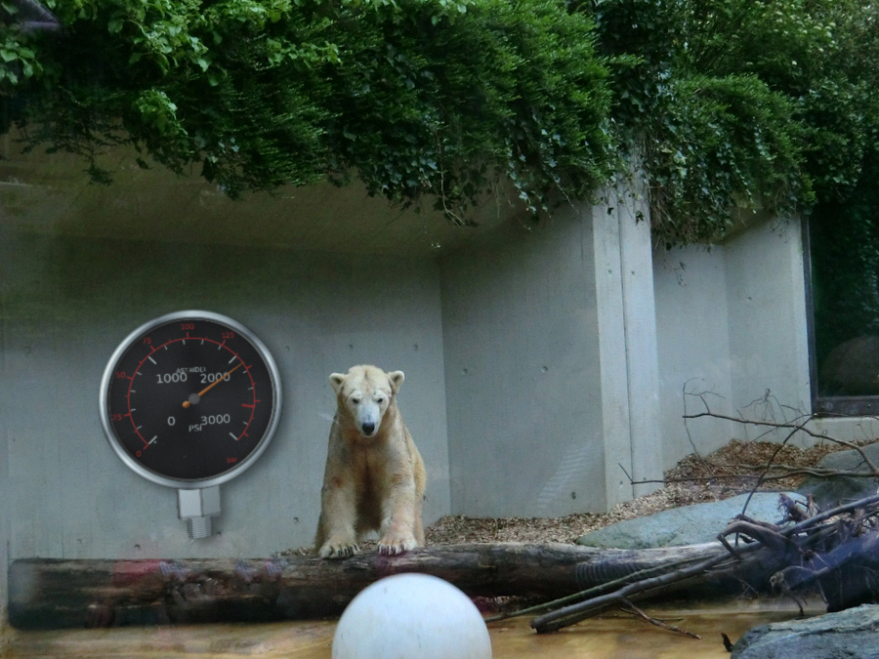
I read 2100 psi
